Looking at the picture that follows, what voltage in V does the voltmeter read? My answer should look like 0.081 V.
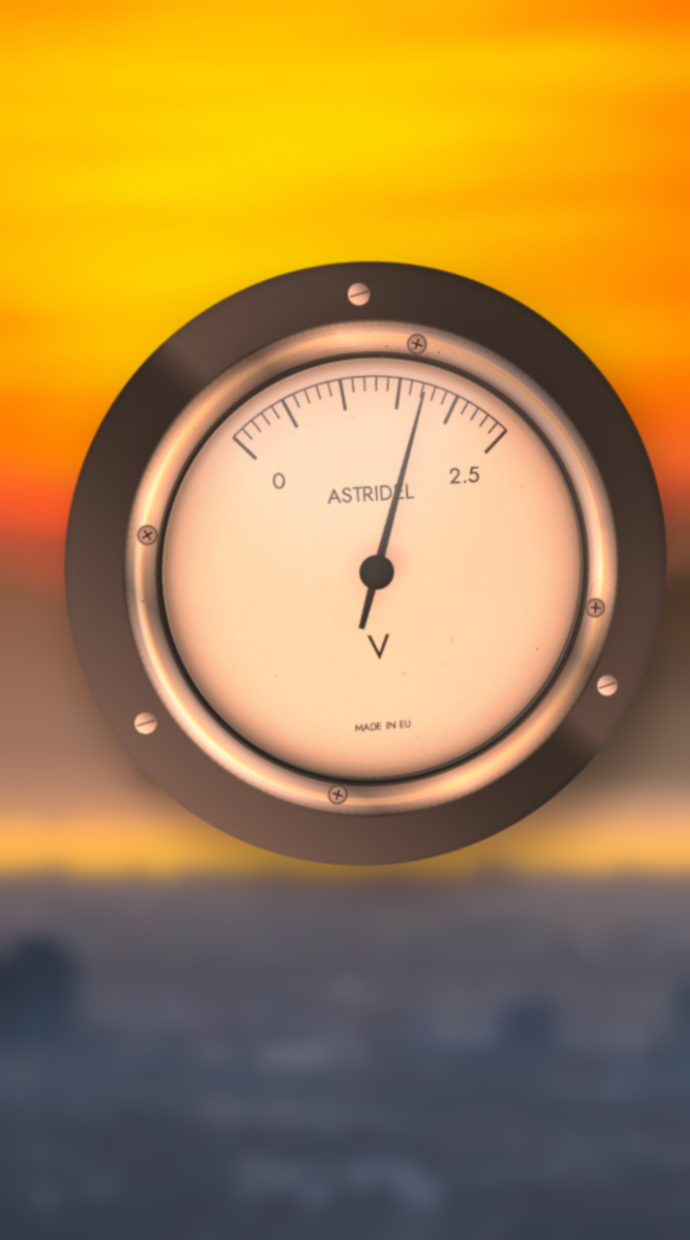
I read 1.7 V
